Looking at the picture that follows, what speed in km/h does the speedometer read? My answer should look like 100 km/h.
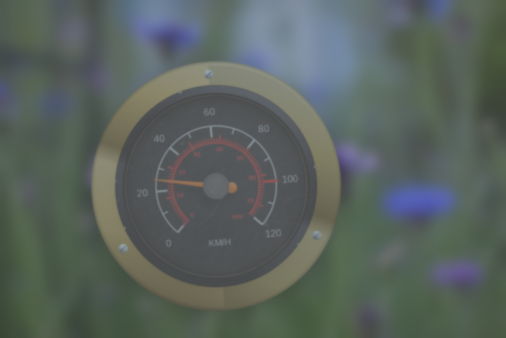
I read 25 km/h
